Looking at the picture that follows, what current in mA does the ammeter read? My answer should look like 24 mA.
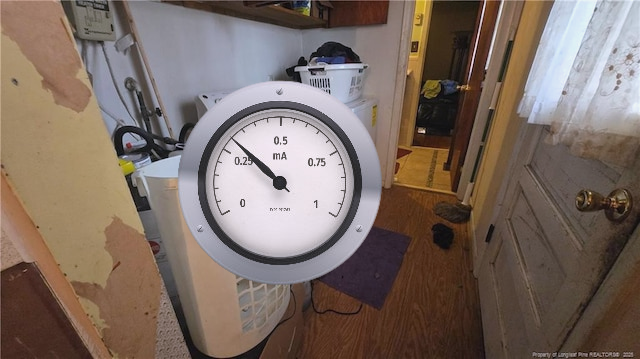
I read 0.3 mA
